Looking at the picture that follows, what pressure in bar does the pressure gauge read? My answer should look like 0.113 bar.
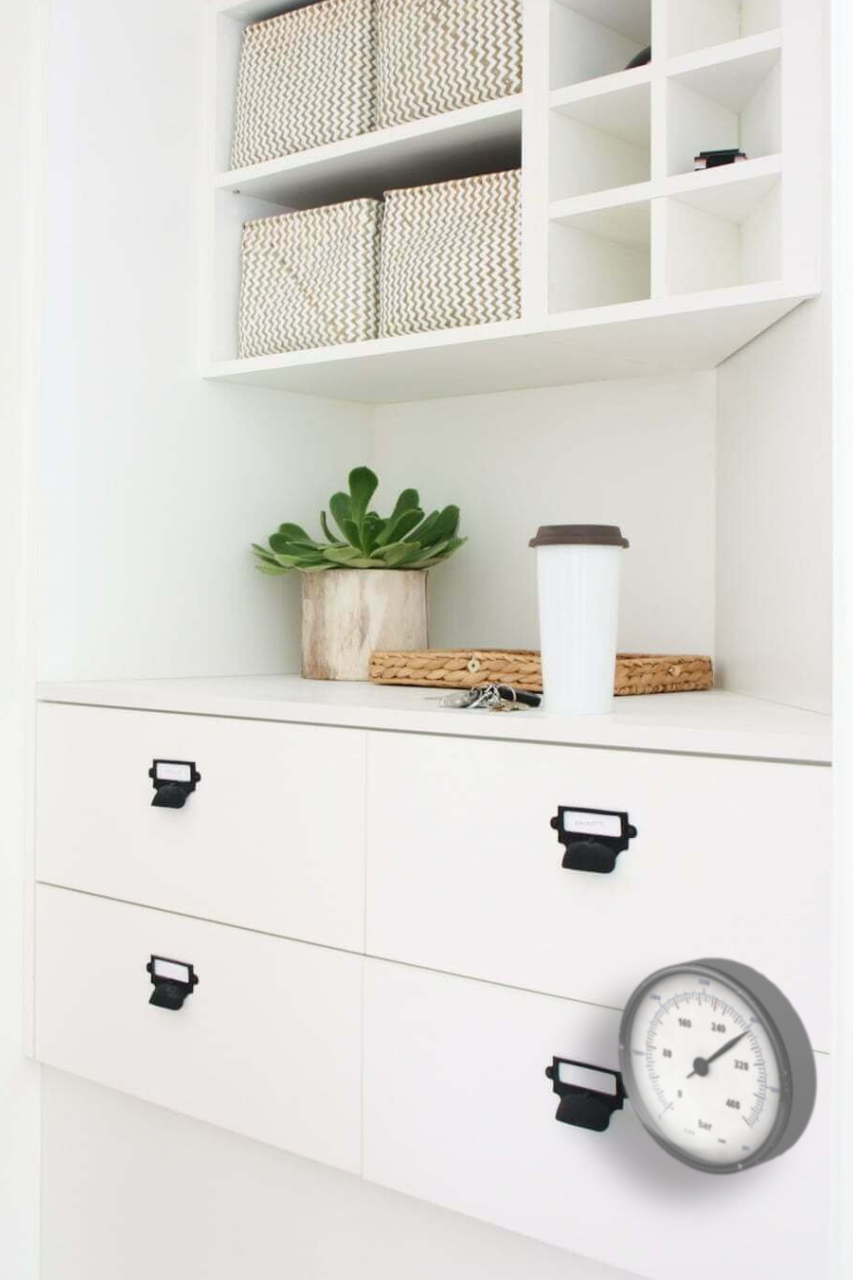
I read 280 bar
